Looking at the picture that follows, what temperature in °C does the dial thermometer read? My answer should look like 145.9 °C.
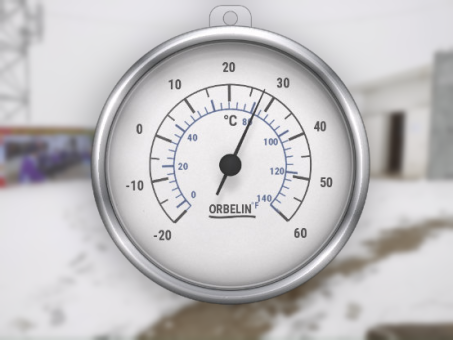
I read 27.5 °C
